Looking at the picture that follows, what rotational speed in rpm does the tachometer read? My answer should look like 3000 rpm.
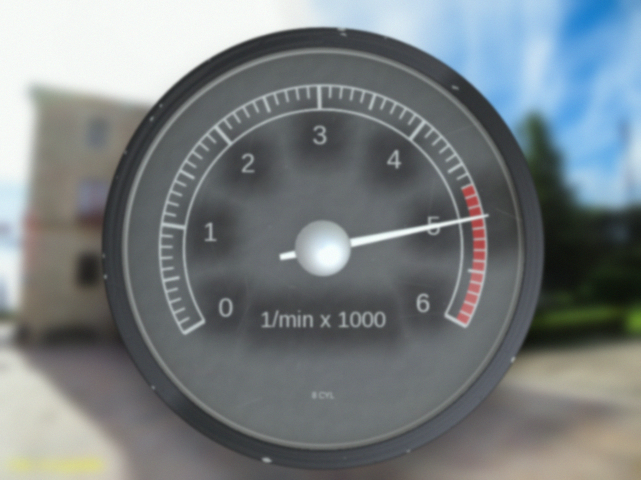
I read 5000 rpm
